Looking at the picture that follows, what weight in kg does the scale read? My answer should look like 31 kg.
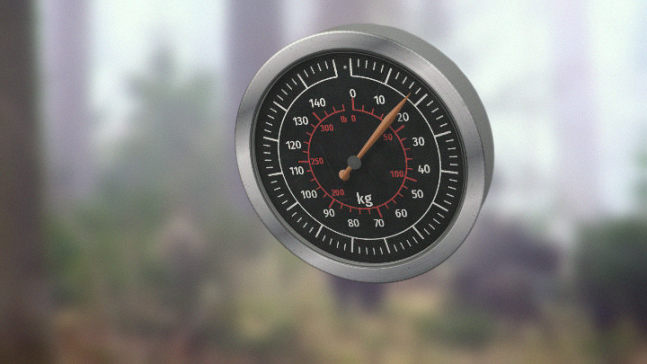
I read 17 kg
